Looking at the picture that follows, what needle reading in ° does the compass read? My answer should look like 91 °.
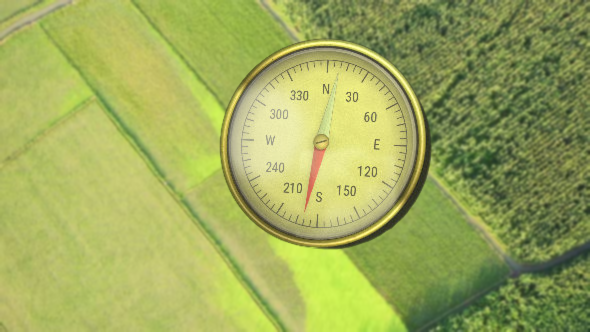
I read 190 °
